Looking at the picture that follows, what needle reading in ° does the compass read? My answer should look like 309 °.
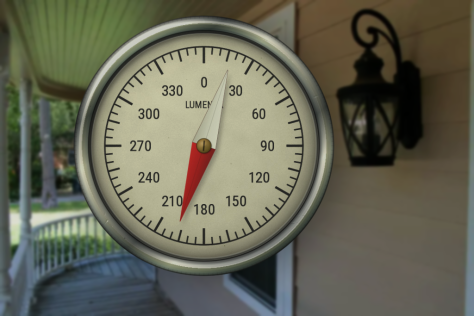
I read 197.5 °
